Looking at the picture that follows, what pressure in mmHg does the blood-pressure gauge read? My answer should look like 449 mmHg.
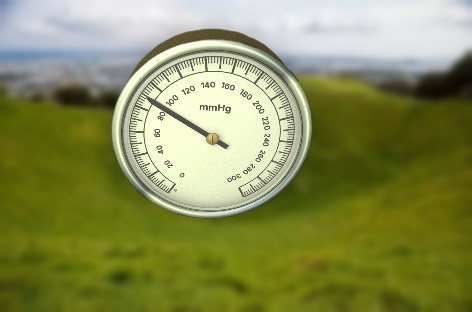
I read 90 mmHg
